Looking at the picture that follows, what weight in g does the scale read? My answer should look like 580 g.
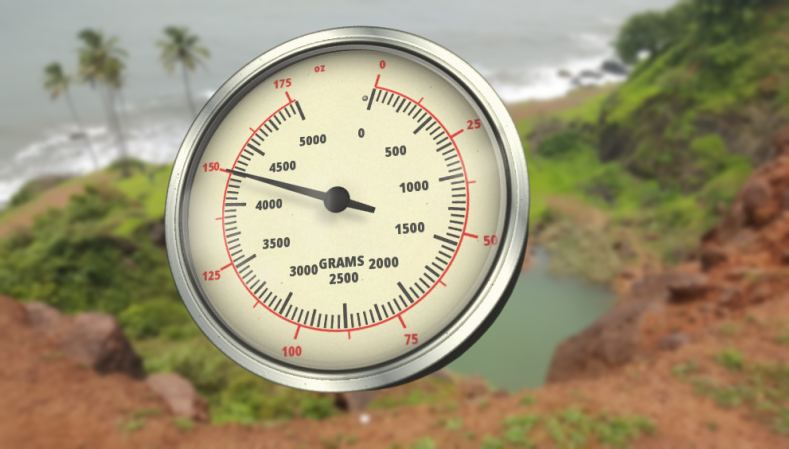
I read 4250 g
